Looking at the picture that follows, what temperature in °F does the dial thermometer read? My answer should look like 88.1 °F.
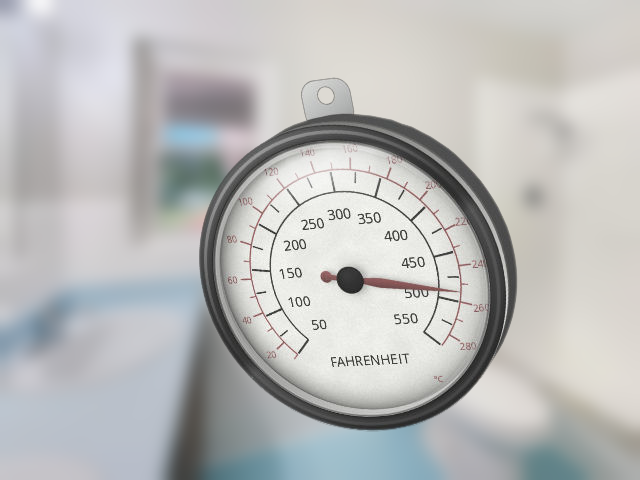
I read 487.5 °F
